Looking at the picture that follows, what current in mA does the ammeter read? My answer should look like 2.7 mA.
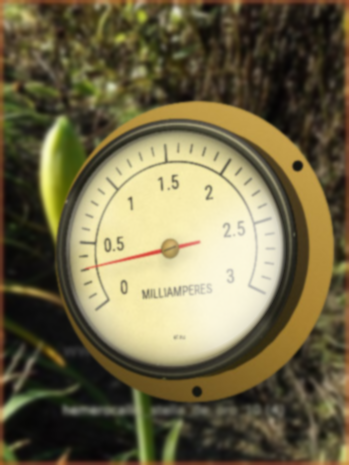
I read 0.3 mA
